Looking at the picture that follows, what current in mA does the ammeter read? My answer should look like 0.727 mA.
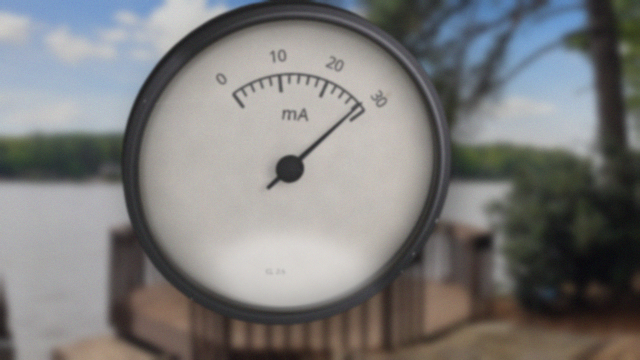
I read 28 mA
